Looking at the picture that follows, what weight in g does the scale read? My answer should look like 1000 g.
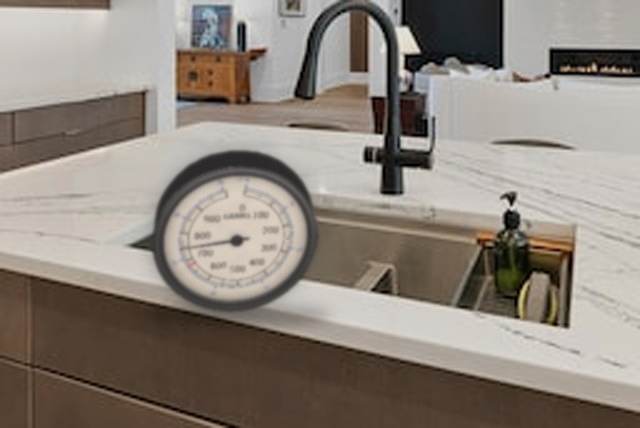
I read 750 g
